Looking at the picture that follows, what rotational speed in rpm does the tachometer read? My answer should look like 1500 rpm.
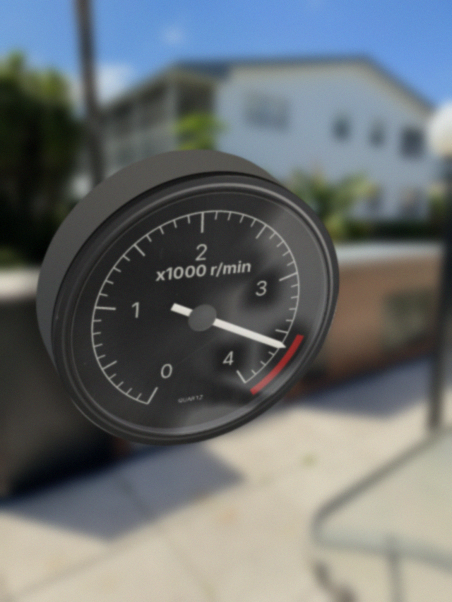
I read 3600 rpm
